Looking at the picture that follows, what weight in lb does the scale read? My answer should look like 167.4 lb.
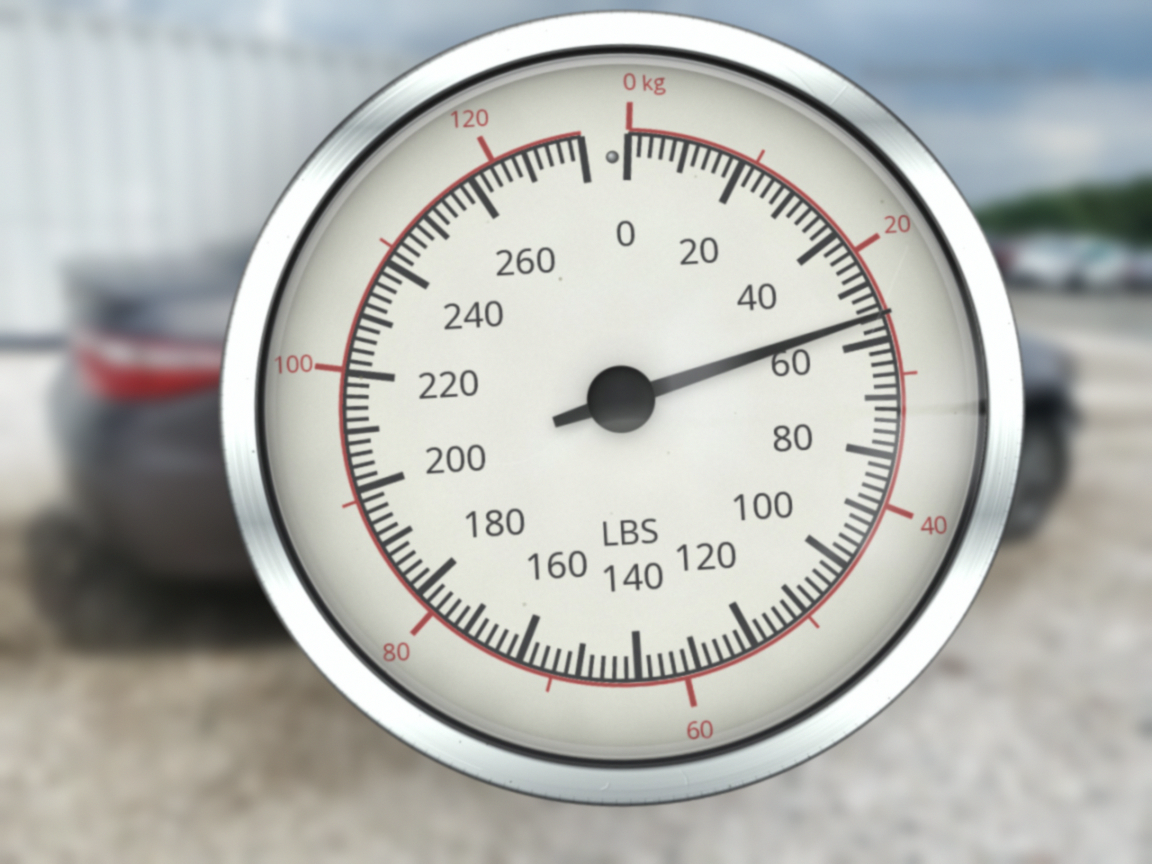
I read 56 lb
